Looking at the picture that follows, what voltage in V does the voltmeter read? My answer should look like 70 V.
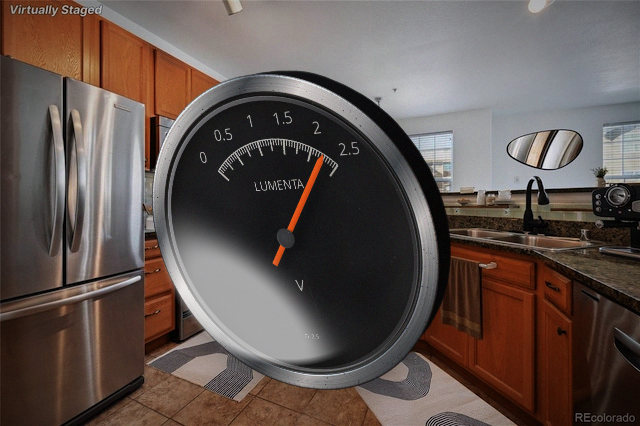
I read 2.25 V
